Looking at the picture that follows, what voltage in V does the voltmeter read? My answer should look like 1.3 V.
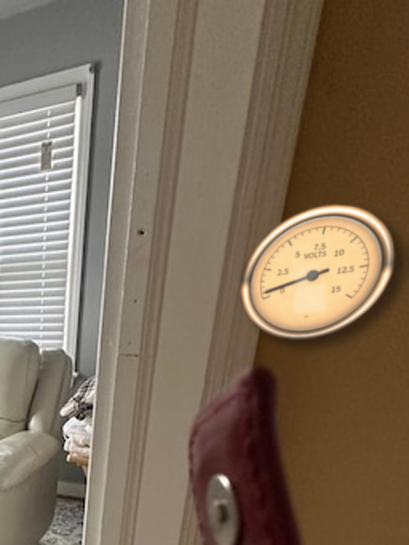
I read 0.5 V
